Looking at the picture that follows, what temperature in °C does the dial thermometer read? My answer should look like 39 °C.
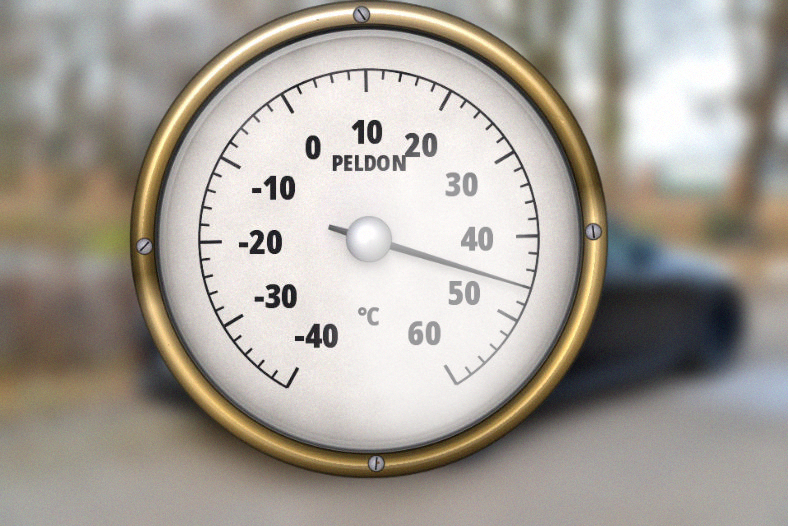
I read 46 °C
